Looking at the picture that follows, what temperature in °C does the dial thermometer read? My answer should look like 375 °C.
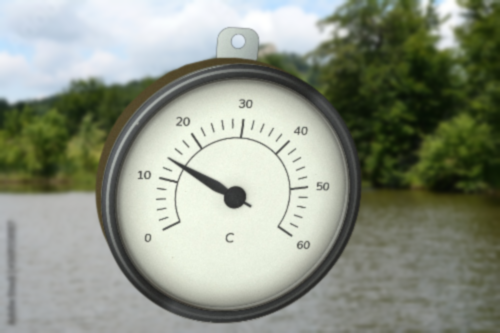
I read 14 °C
